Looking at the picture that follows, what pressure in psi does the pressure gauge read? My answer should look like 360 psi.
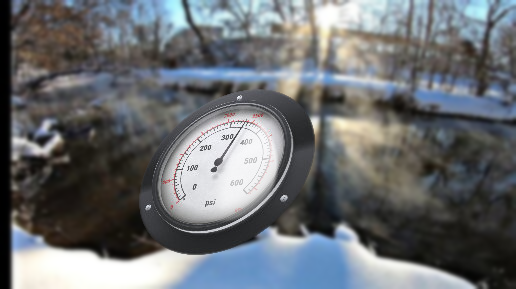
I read 350 psi
